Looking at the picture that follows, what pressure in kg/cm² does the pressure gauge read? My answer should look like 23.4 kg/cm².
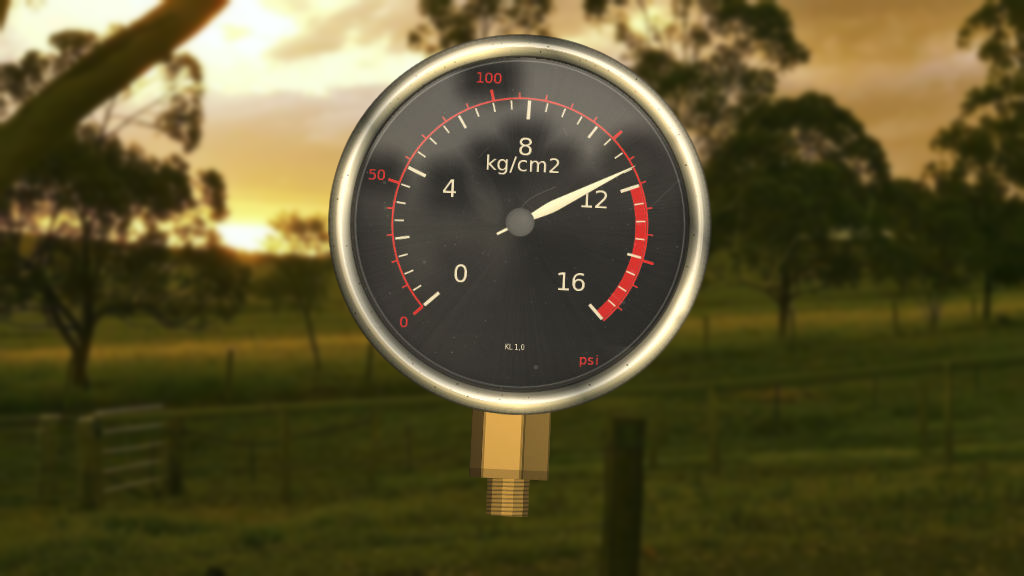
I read 11.5 kg/cm²
